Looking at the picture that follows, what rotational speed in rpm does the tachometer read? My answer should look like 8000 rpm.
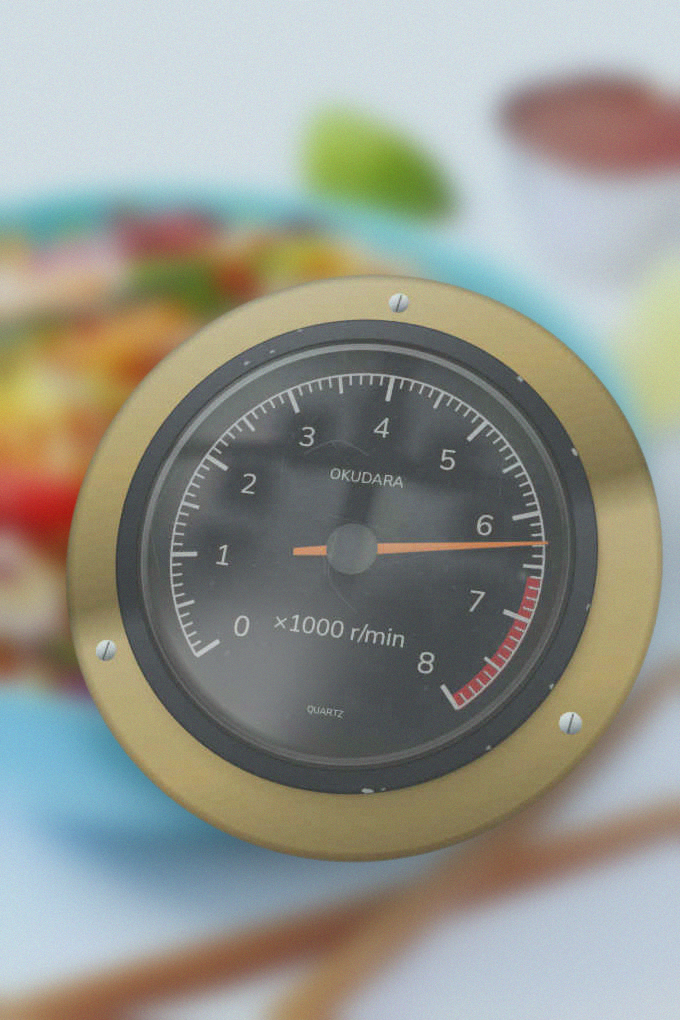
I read 6300 rpm
